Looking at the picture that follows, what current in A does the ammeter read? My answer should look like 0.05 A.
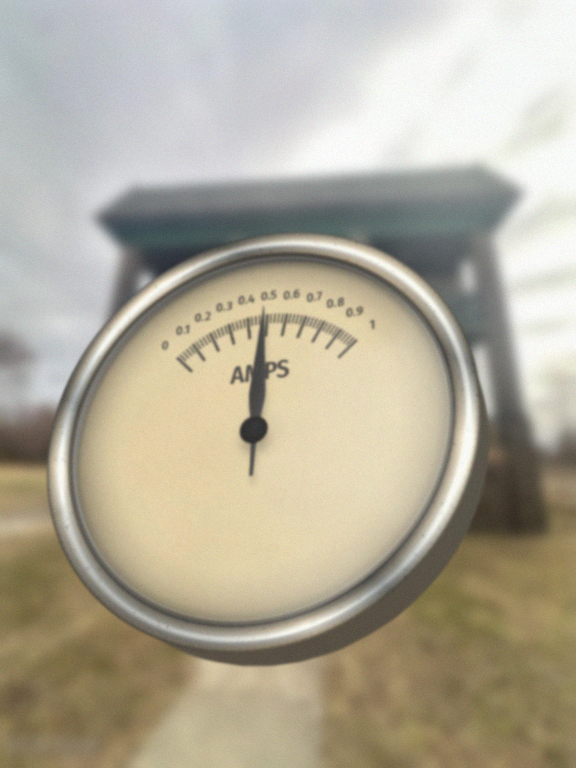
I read 0.5 A
